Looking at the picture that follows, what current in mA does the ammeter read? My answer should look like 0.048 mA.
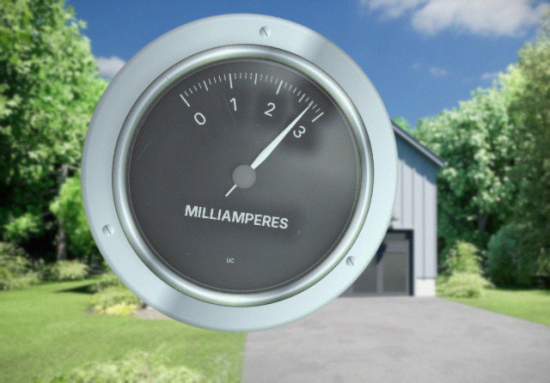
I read 2.7 mA
